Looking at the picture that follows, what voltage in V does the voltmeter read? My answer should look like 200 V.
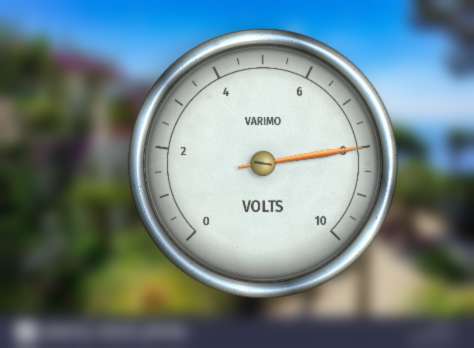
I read 8 V
